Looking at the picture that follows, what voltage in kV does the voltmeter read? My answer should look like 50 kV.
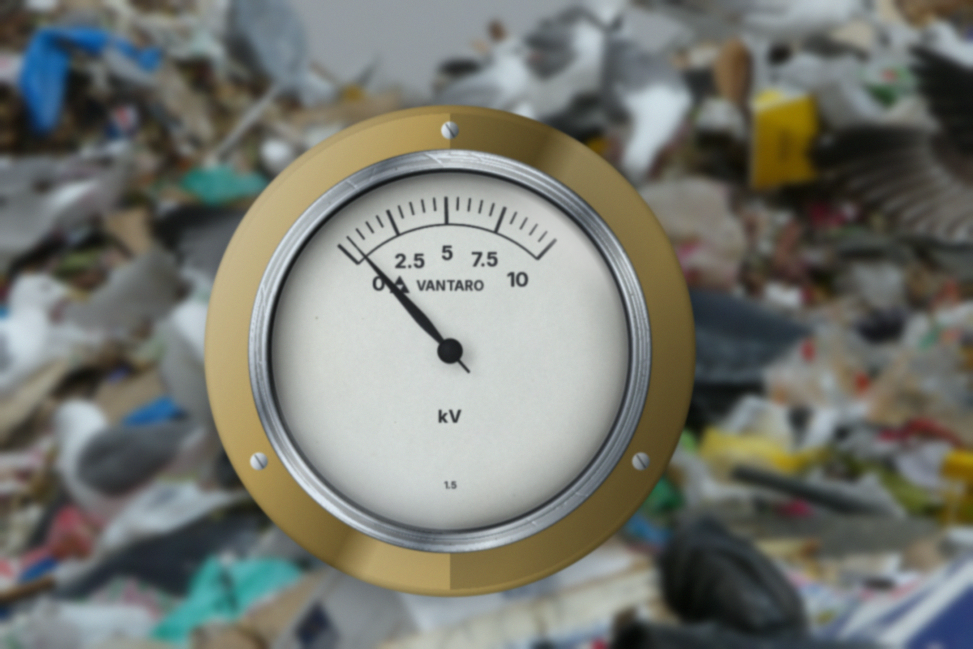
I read 0.5 kV
